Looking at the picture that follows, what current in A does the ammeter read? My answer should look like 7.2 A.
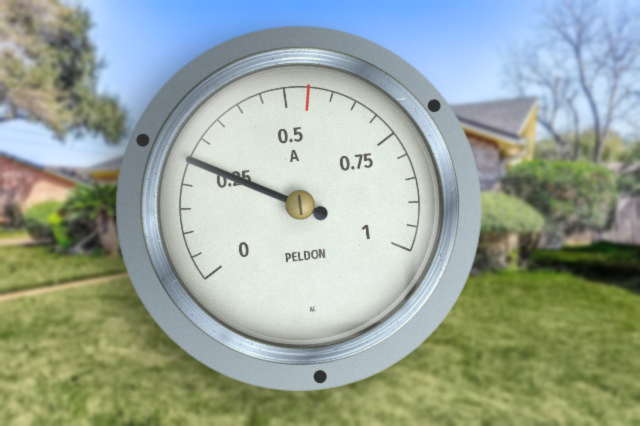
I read 0.25 A
